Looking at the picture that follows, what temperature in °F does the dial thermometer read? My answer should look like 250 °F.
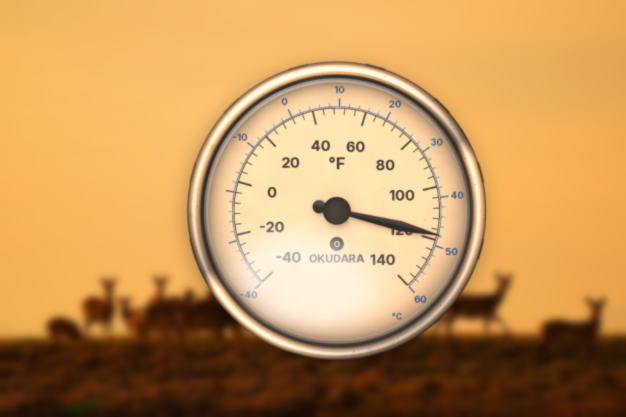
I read 118 °F
